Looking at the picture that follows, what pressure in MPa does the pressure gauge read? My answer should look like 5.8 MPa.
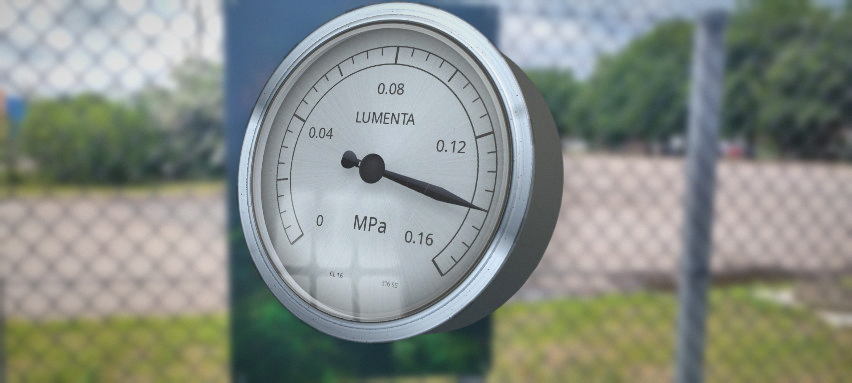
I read 0.14 MPa
